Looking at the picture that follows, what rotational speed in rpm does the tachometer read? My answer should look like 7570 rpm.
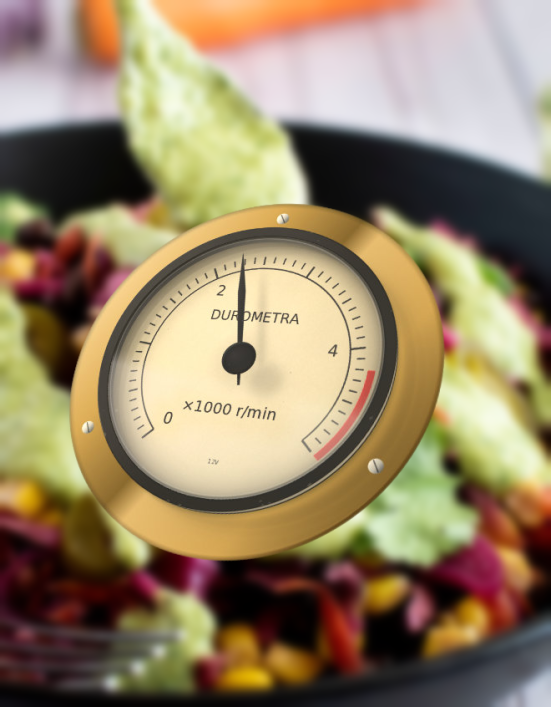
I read 2300 rpm
